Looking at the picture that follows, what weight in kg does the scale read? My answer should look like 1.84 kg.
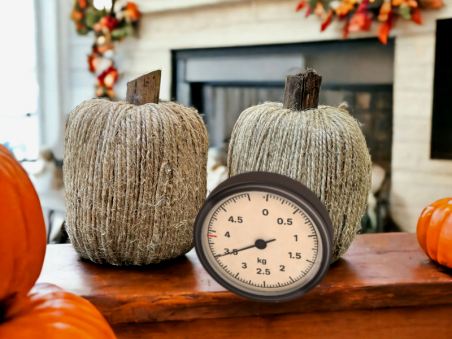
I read 3.5 kg
